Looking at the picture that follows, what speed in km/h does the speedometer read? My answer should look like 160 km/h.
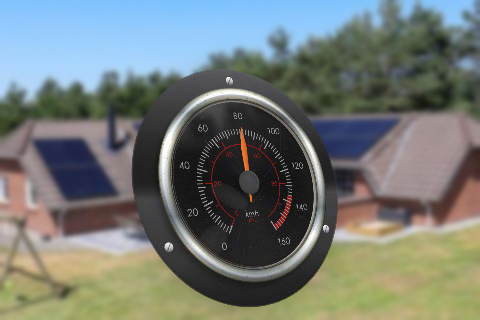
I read 80 km/h
